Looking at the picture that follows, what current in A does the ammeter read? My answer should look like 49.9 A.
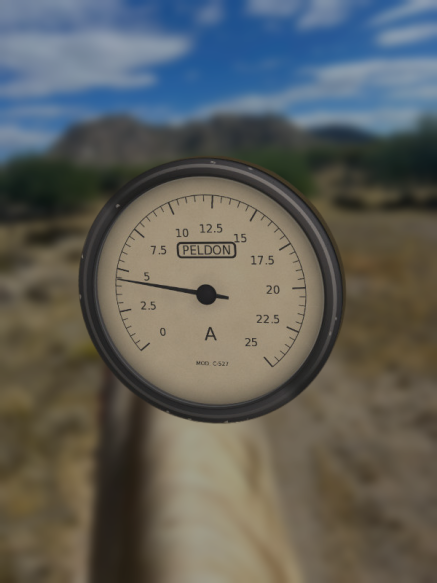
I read 4.5 A
